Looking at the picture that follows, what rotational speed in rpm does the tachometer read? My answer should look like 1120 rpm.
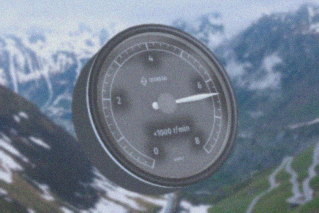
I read 6400 rpm
